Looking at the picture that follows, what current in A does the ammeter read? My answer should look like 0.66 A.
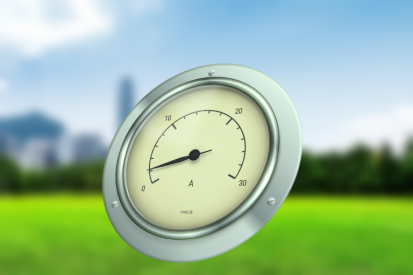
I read 2 A
